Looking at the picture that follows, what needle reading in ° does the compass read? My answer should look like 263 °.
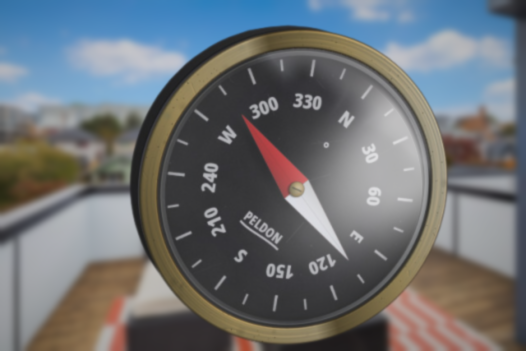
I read 285 °
